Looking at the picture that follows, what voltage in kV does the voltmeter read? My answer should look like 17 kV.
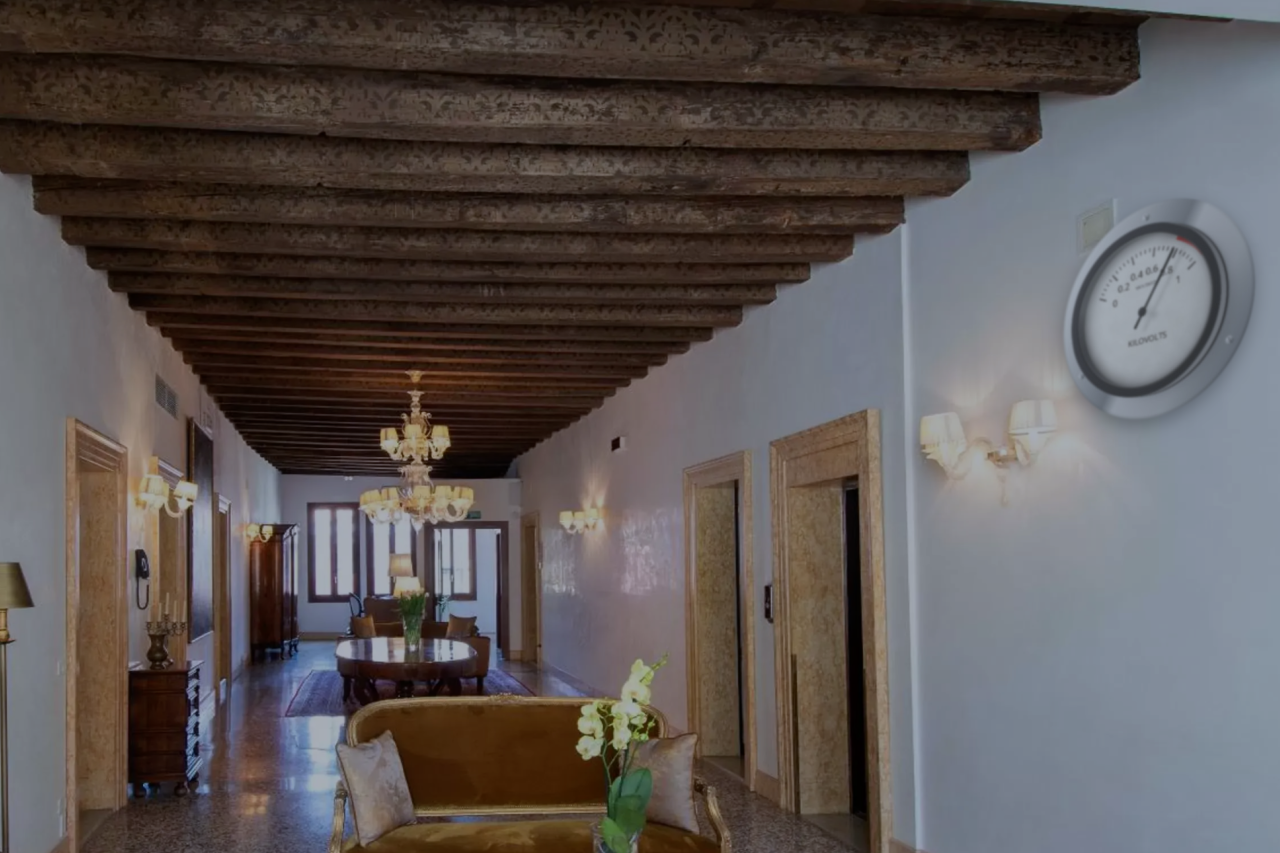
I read 0.8 kV
